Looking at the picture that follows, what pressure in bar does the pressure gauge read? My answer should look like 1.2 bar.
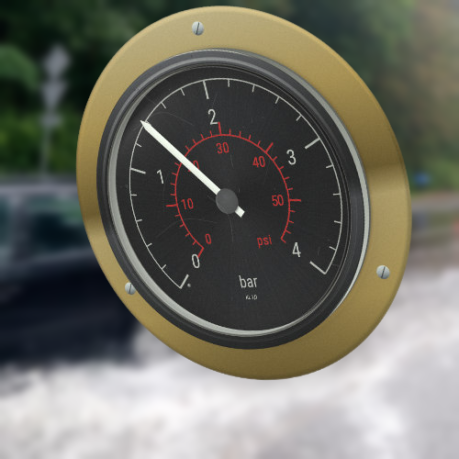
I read 1.4 bar
